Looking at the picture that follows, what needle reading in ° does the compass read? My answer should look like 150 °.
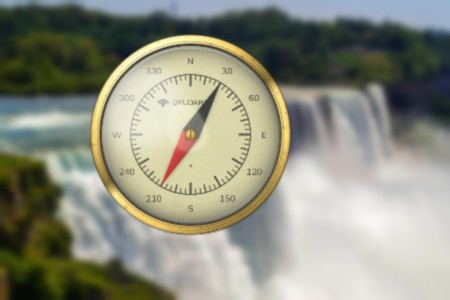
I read 210 °
